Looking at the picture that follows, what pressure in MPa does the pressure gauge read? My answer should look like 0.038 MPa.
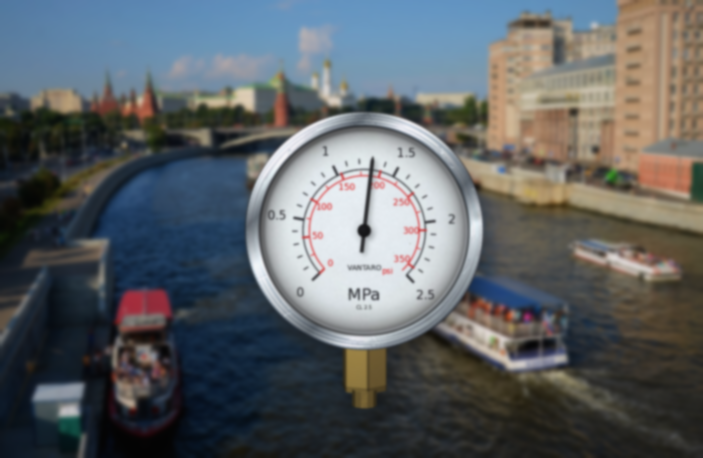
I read 1.3 MPa
